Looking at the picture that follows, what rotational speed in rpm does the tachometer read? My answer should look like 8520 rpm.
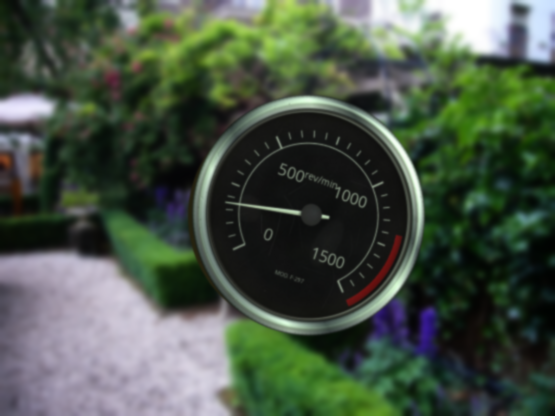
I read 175 rpm
